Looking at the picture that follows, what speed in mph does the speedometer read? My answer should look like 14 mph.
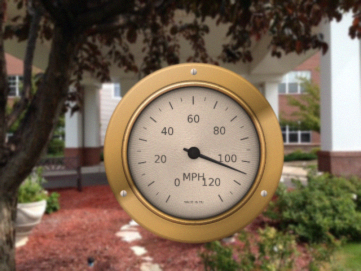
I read 105 mph
